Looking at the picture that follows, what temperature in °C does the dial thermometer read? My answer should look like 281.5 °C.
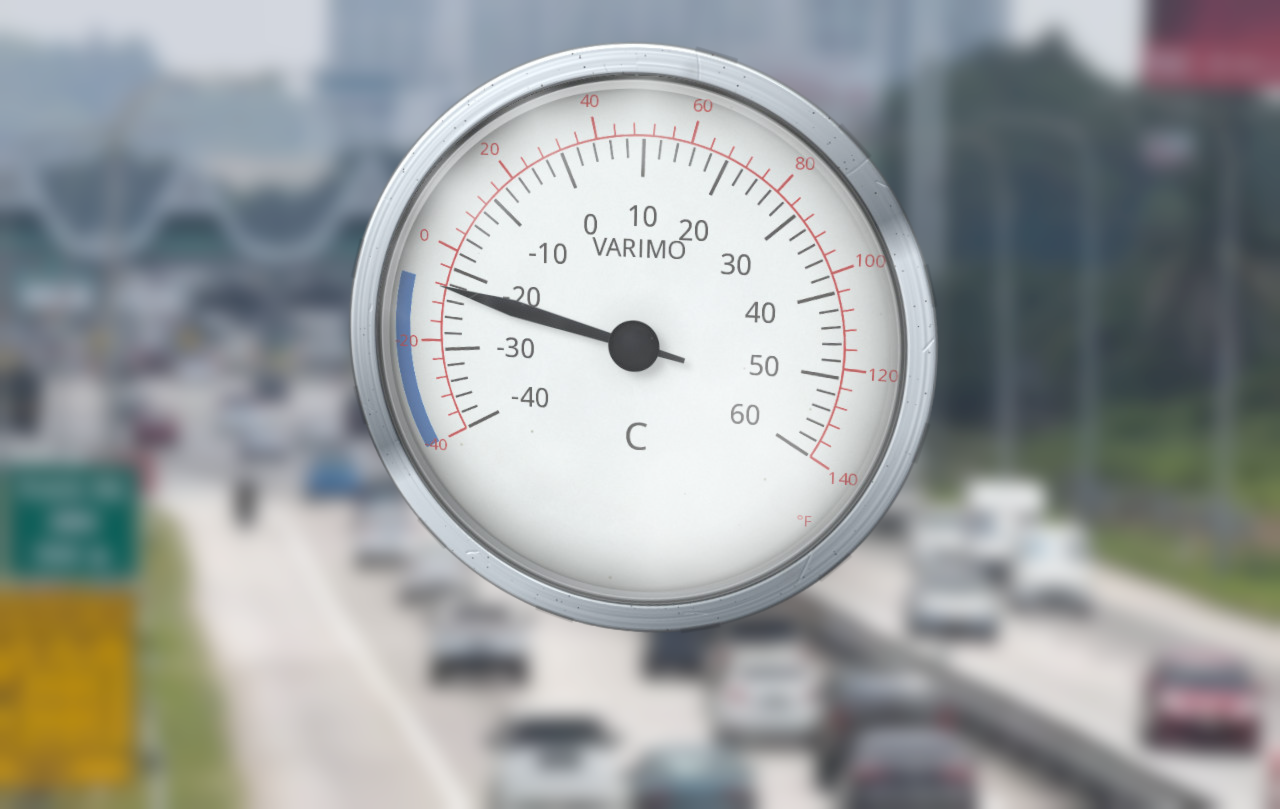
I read -22 °C
